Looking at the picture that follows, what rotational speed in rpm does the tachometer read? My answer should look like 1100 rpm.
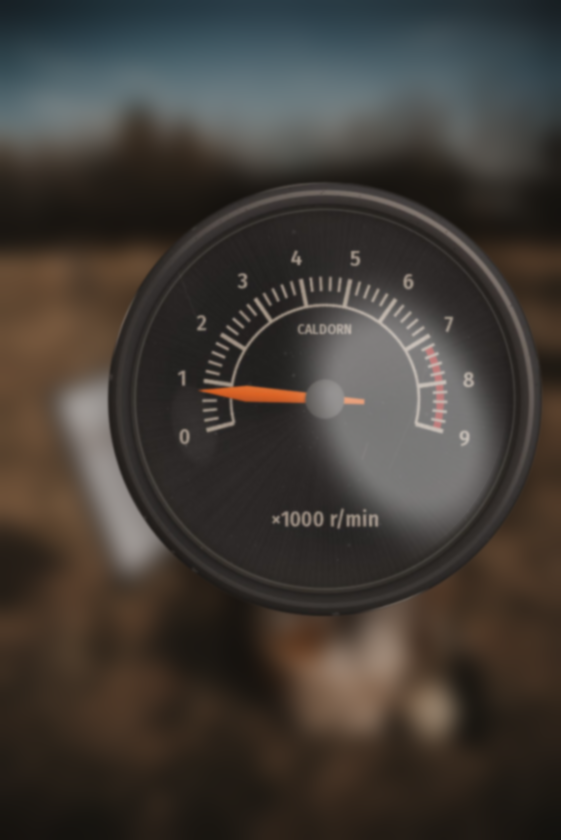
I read 800 rpm
